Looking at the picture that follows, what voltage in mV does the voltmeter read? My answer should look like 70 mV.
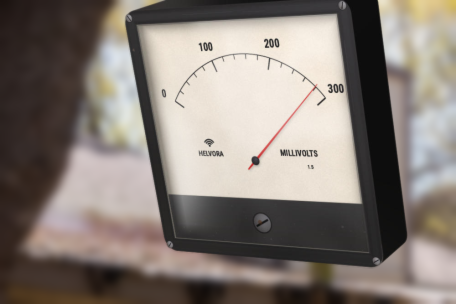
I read 280 mV
